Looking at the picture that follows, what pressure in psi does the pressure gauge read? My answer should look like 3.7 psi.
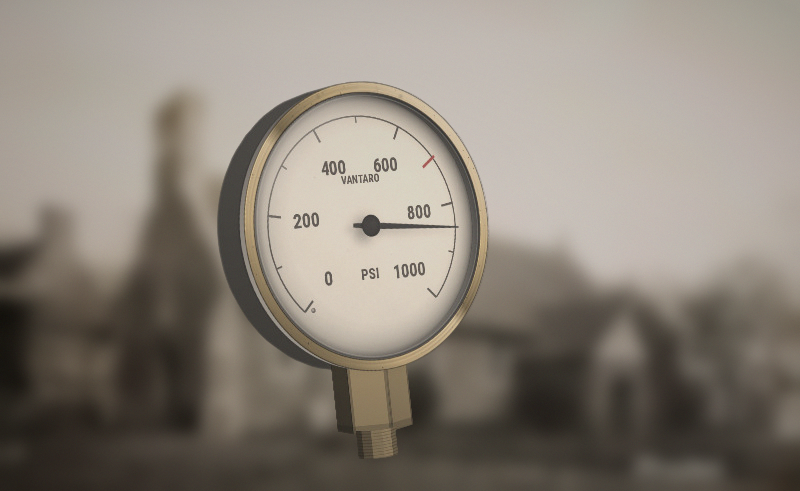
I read 850 psi
